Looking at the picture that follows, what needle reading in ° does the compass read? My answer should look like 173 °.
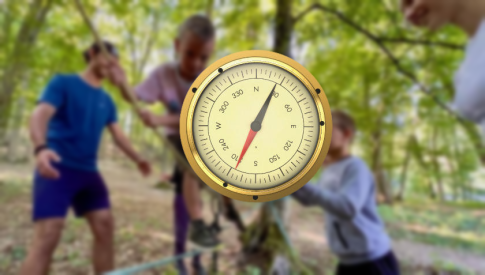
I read 205 °
